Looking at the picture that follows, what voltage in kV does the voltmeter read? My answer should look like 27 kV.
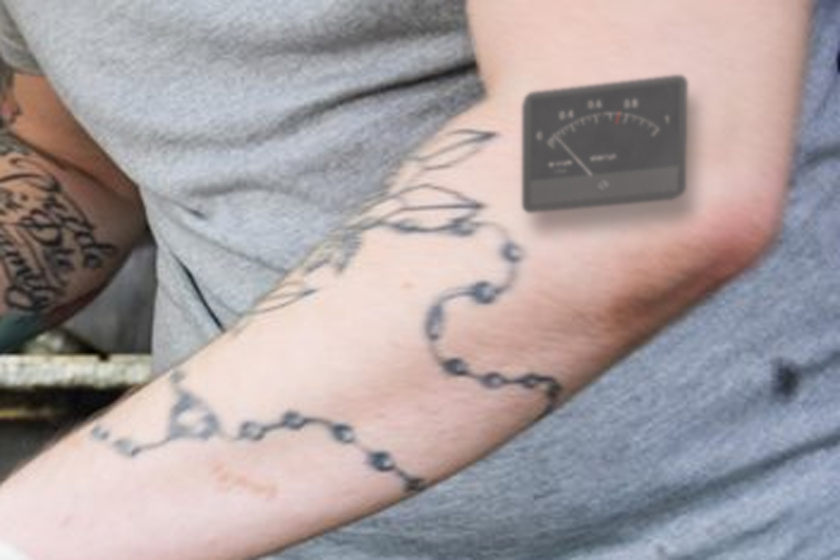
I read 0.2 kV
